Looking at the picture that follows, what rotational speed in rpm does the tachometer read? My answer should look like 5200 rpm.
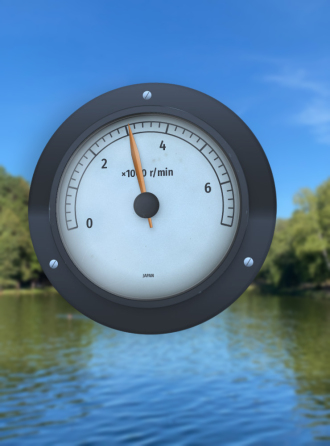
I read 3100 rpm
